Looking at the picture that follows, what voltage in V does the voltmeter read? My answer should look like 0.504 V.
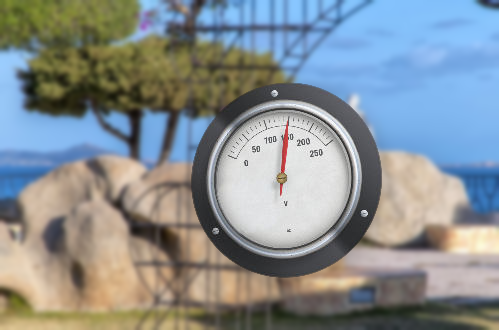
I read 150 V
